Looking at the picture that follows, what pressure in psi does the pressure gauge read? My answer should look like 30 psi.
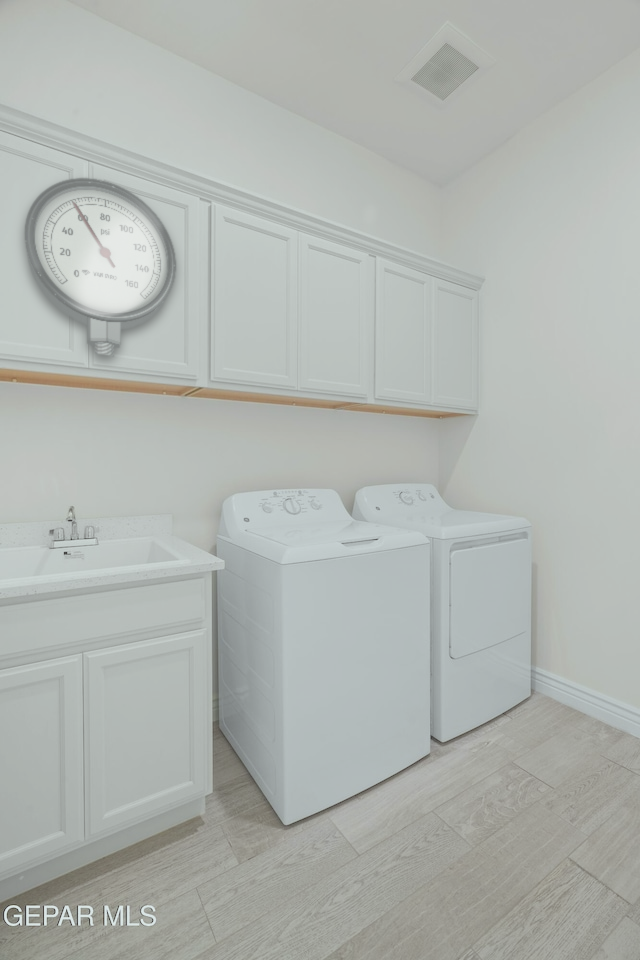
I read 60 psi
